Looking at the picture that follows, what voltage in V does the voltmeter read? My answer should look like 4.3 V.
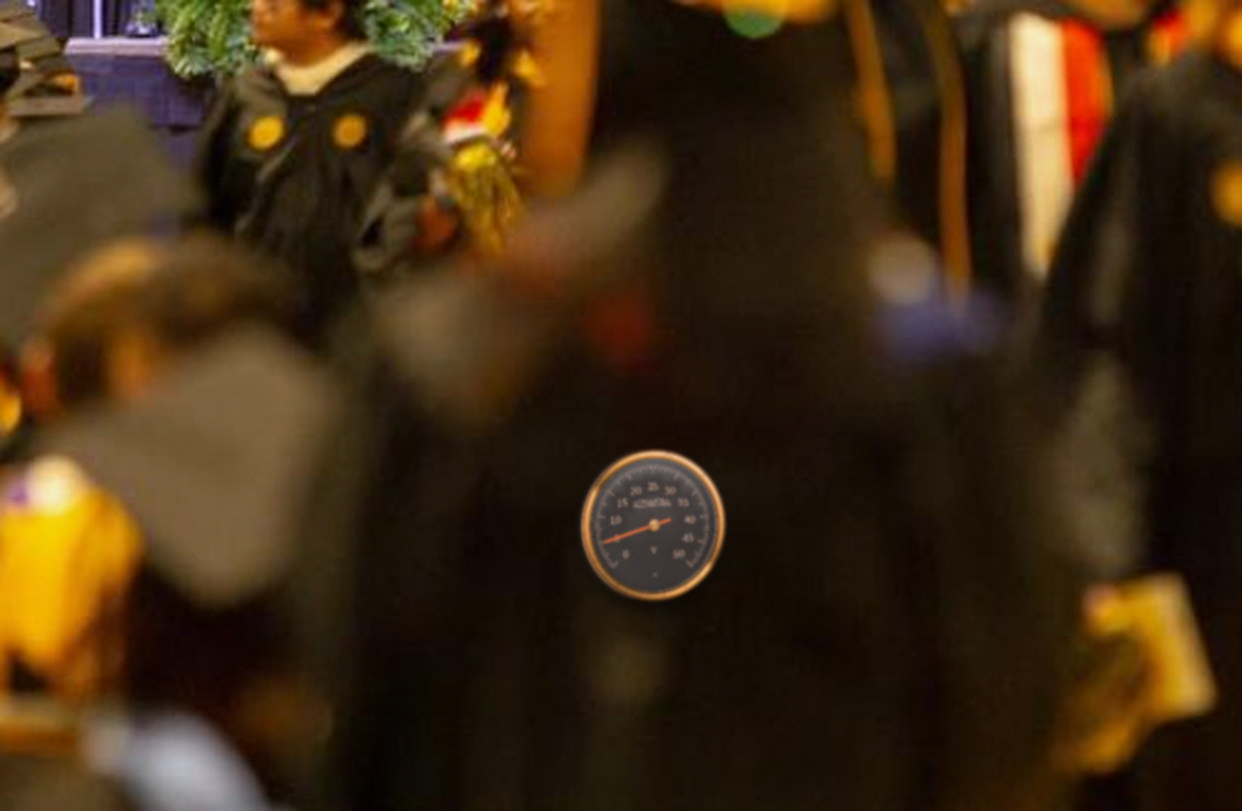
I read 5 V
